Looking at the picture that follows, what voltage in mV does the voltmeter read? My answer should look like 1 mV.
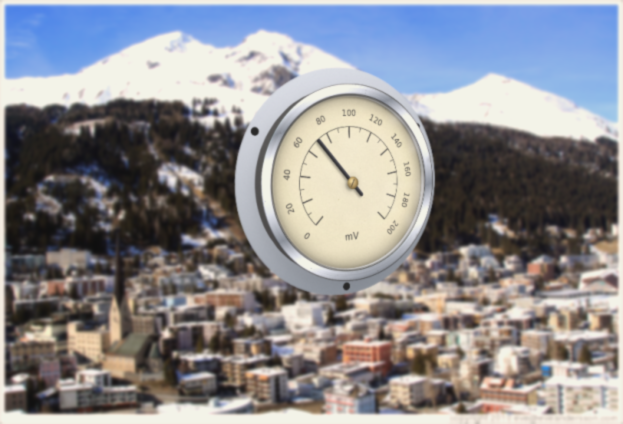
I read 70 mV
